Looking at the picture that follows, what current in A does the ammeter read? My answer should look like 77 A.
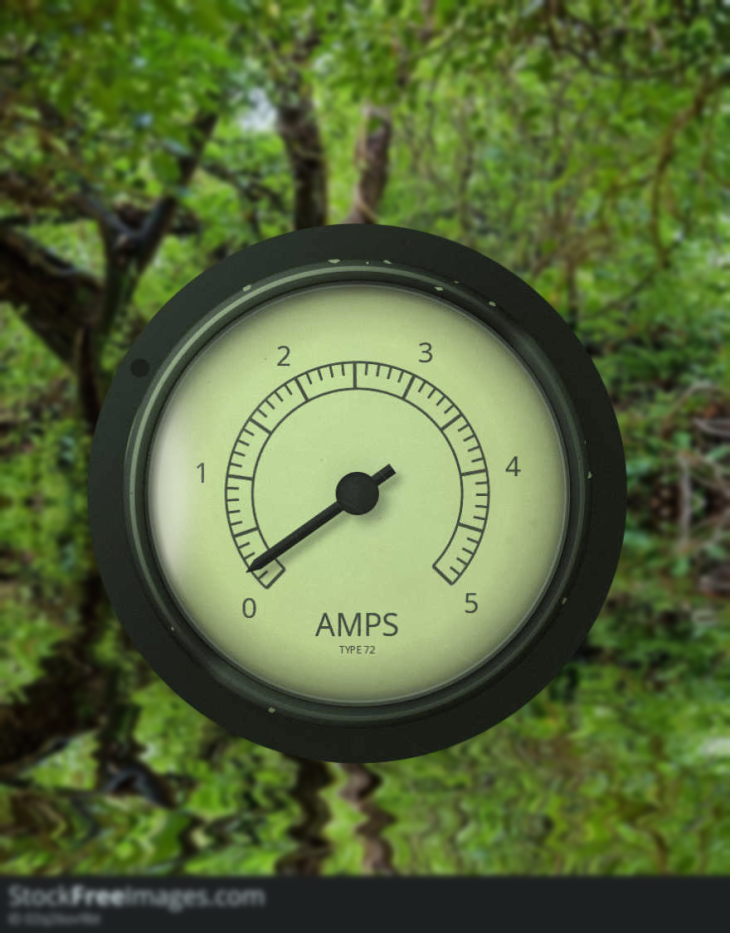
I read 0.2 A
